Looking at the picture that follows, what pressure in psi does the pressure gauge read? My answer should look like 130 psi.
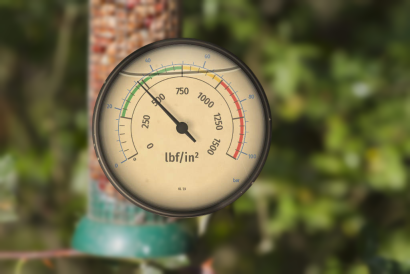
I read 475 psi
